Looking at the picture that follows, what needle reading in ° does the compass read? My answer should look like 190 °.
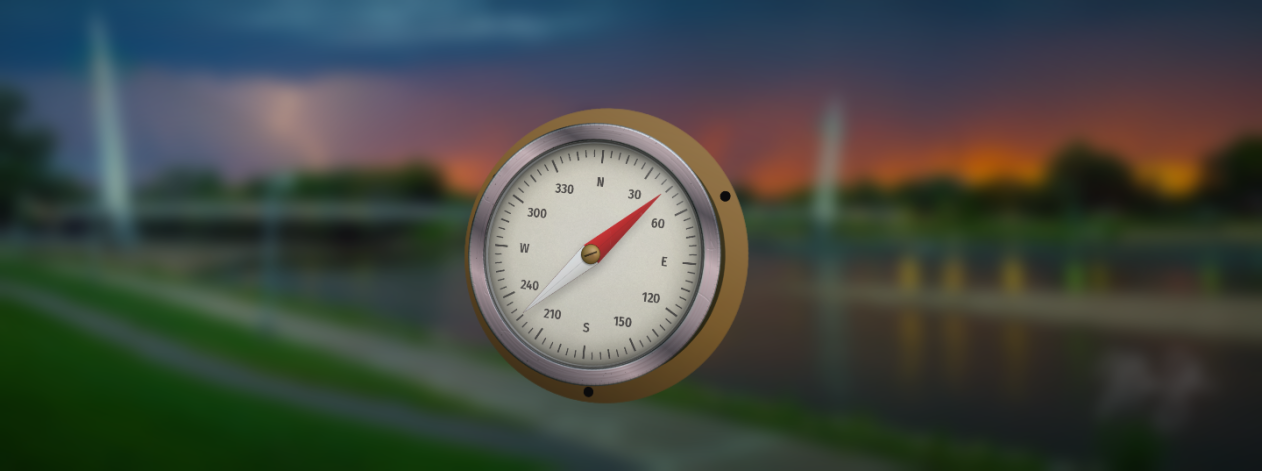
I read 45 °
